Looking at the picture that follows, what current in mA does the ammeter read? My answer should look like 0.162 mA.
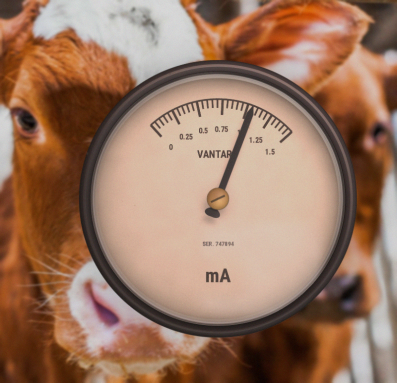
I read 1.05 mA
